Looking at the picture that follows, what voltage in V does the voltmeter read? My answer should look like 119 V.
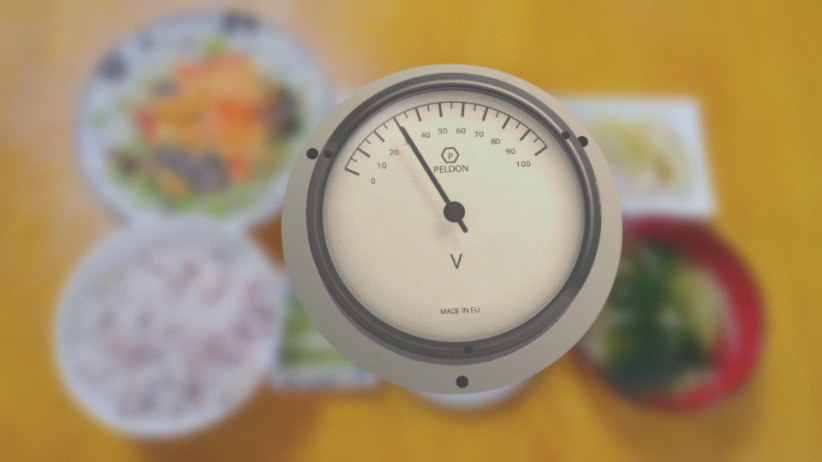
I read 30 V
